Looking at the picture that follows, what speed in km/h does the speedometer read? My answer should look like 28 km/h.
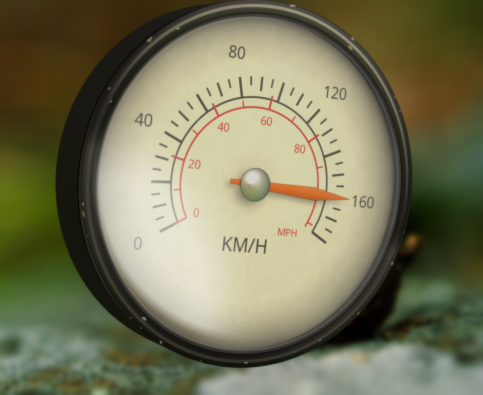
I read 160 km/h
